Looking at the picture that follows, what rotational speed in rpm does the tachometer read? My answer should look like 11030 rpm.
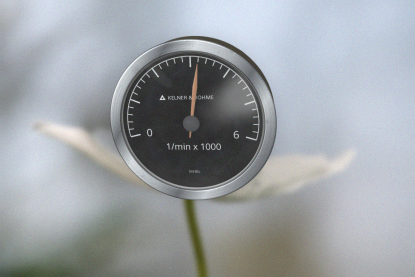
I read 3200 rpm
